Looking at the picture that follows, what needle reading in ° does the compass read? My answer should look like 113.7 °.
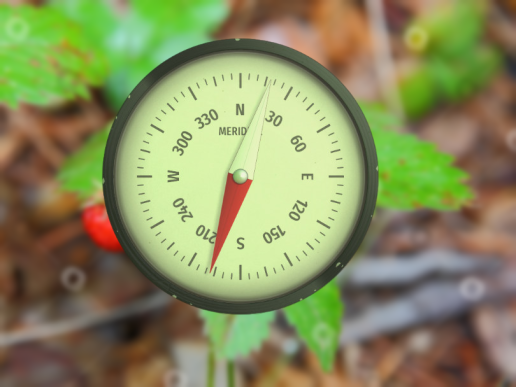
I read 197.5 °
